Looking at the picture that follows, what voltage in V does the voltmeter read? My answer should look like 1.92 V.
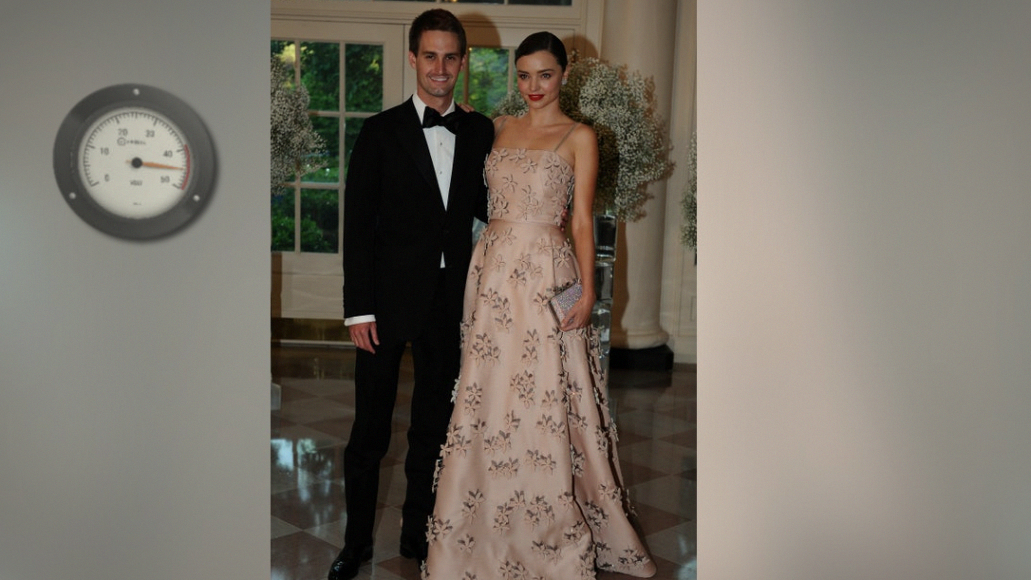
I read 45 V
